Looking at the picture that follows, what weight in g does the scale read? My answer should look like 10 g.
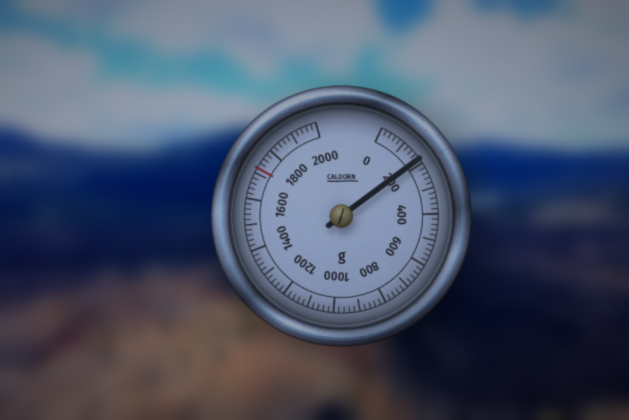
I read 180 g
